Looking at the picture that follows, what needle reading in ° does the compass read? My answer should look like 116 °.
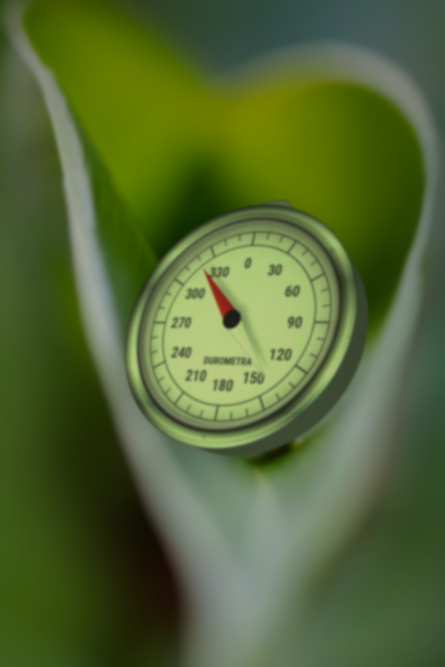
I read 320 °
